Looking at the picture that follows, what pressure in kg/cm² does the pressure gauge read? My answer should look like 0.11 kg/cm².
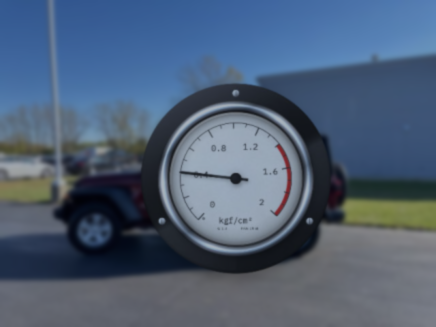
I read 0.4 kg/cm²
